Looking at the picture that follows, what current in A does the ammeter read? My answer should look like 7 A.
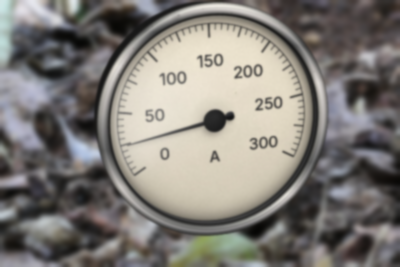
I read 25 A
